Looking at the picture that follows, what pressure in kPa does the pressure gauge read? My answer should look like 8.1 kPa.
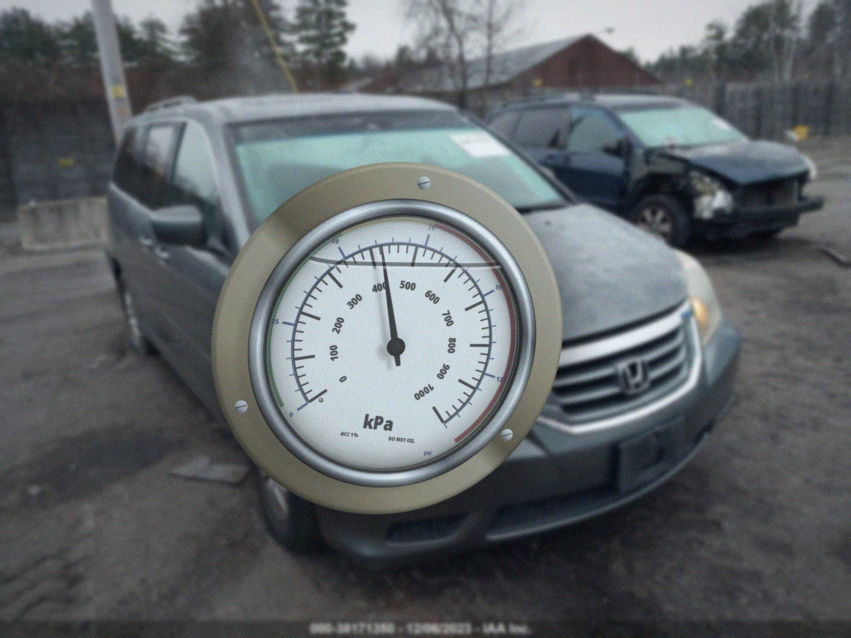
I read 420 kPa
